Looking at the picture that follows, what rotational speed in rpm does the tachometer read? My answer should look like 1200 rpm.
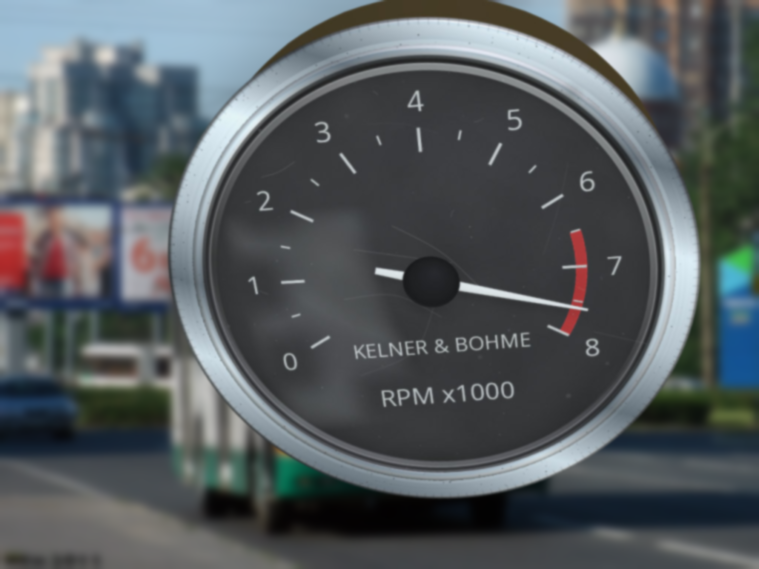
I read 7500 rpm
